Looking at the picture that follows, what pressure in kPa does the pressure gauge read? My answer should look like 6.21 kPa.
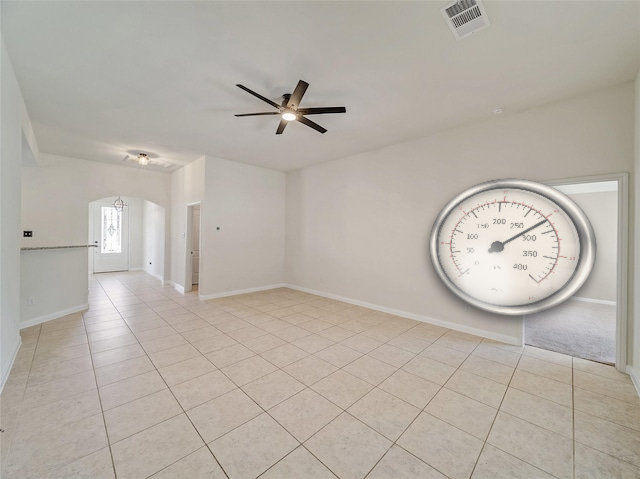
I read 280 kPa
